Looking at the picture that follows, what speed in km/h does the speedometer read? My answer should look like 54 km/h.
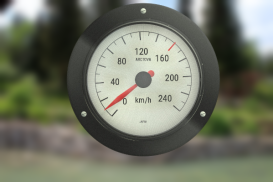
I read 10 km/h
